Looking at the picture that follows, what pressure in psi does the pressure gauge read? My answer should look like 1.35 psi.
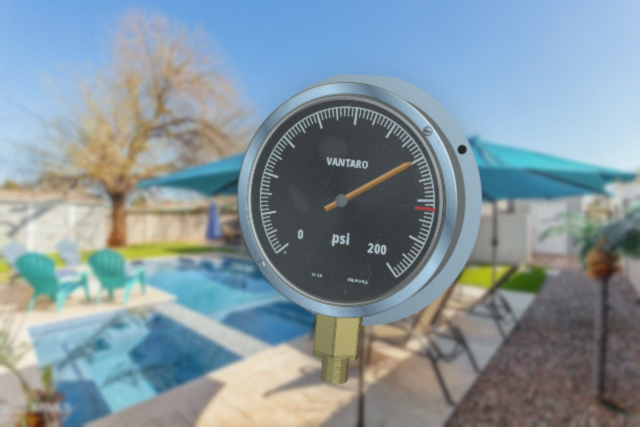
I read 140 psi
